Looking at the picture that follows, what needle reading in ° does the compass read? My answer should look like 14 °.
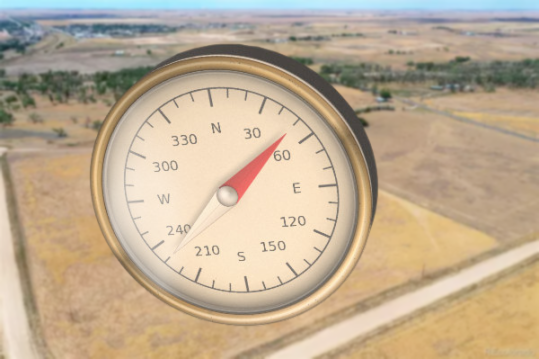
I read 50 °
